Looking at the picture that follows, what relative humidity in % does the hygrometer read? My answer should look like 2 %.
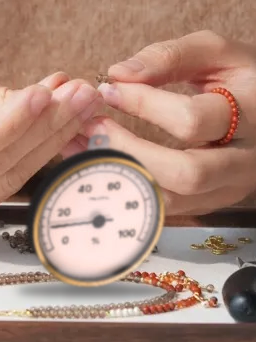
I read 12 %
